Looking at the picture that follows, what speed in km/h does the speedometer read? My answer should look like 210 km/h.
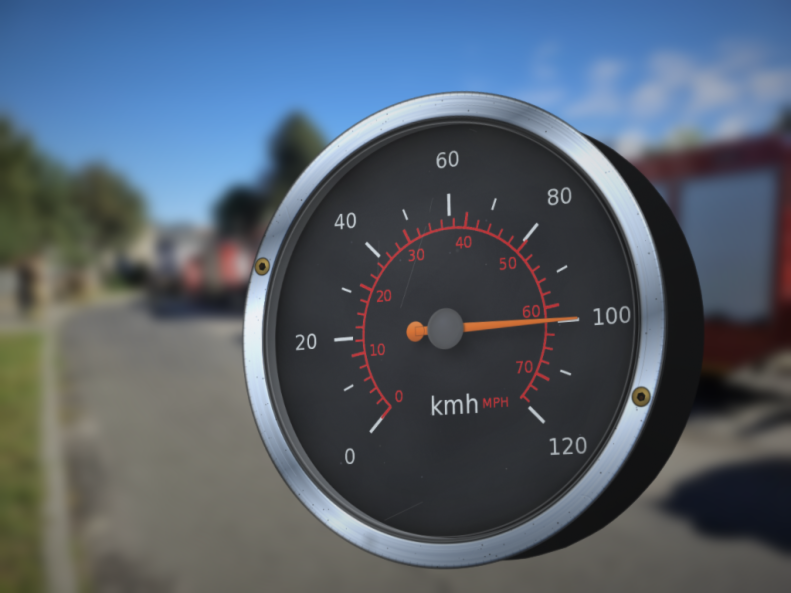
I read 100 km/h
